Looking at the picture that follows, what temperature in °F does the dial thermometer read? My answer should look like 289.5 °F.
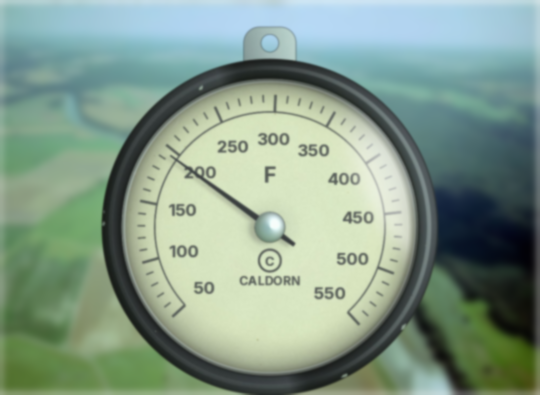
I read 195 °F
